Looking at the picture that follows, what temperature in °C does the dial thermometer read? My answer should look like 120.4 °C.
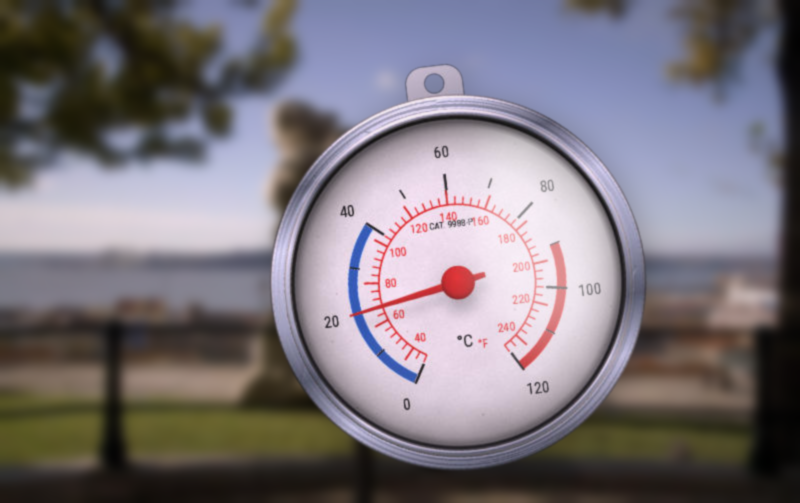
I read 20 °C
